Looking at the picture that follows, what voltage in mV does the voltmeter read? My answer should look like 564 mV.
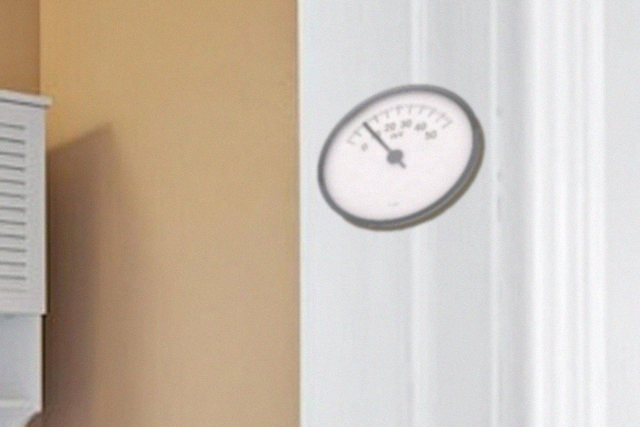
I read 10 mV
